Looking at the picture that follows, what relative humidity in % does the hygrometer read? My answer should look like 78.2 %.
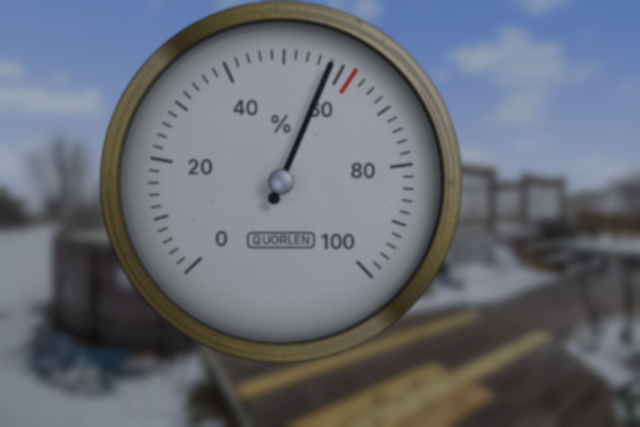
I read 58 %
